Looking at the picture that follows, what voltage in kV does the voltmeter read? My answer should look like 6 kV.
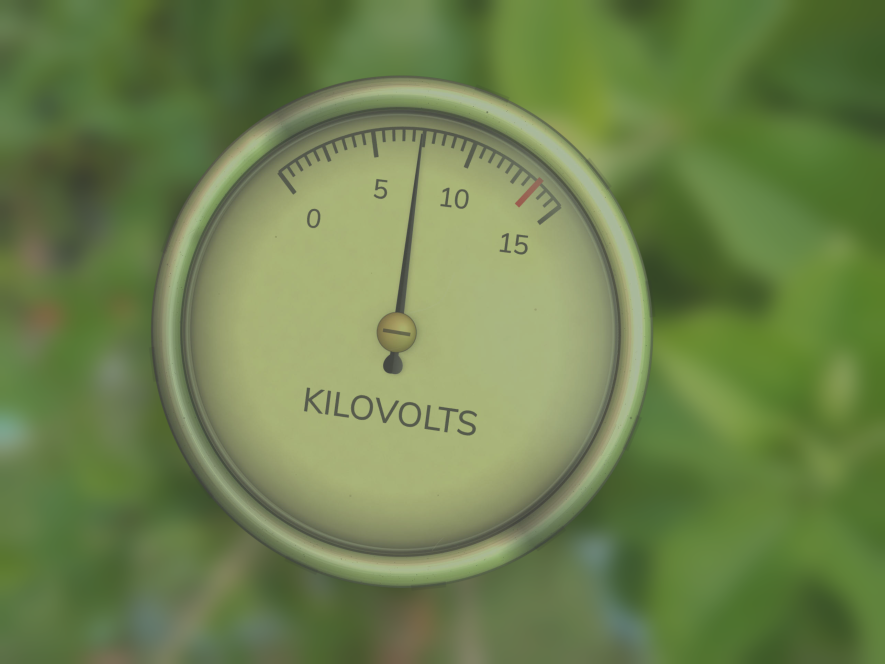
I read 7.5 kV
